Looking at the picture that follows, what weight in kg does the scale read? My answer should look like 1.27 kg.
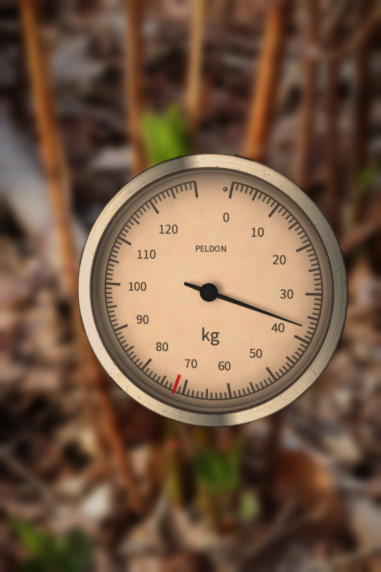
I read 37 kg
